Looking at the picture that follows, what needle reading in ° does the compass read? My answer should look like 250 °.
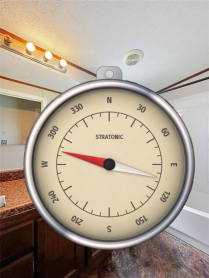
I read 285 °
